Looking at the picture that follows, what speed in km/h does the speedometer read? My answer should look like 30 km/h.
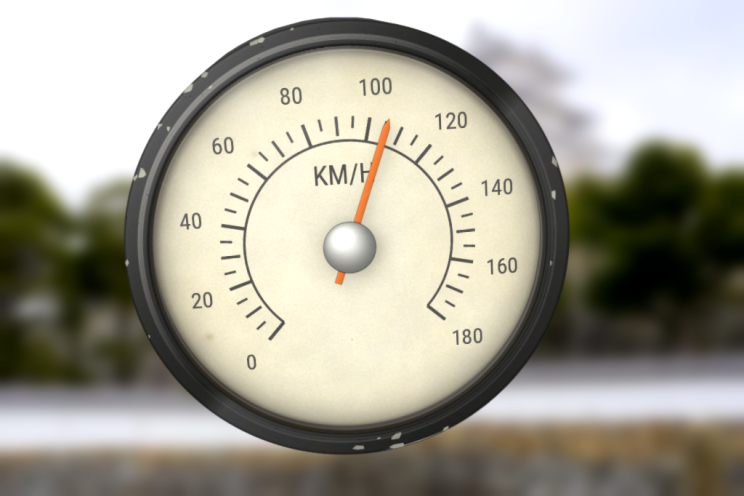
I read 105 km/h
